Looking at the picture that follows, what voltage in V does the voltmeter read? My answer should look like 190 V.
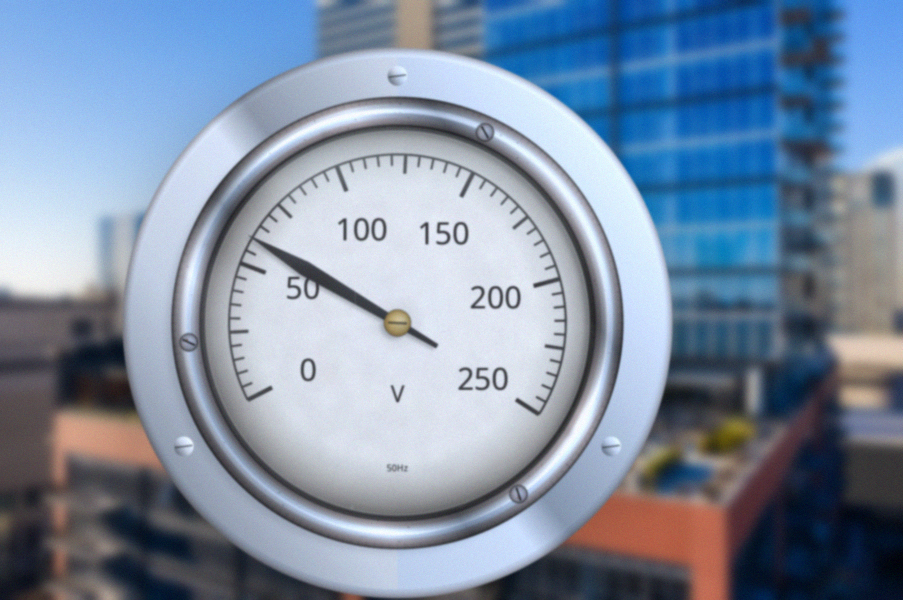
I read 60 V
